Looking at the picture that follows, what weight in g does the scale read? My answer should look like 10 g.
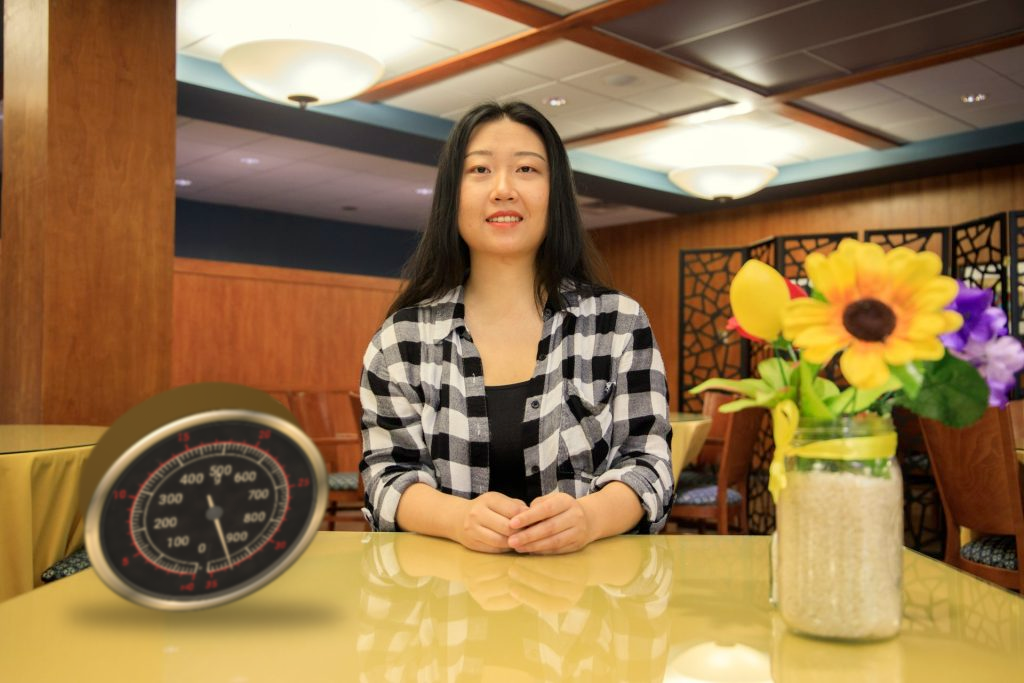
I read 950 g
